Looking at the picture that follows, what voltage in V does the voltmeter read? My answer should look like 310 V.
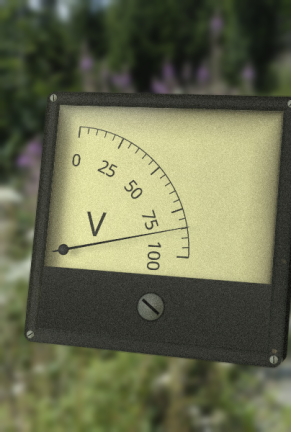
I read 85 V
